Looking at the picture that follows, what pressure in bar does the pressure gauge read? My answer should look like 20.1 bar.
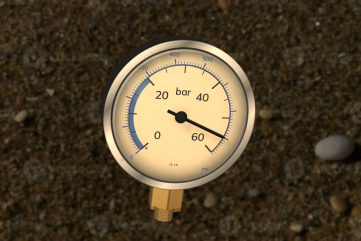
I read 55 bar
